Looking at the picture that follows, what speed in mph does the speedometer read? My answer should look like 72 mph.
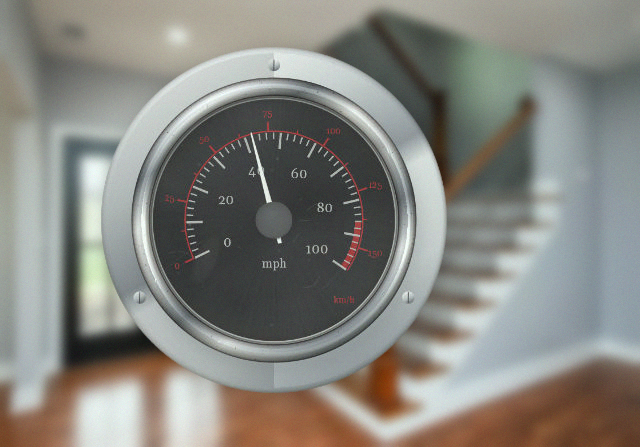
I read 42 mph
